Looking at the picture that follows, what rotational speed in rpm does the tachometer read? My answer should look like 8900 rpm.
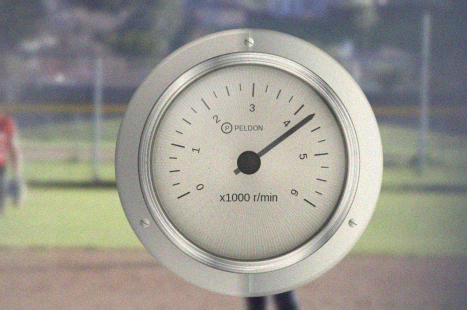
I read 4250 rpm
